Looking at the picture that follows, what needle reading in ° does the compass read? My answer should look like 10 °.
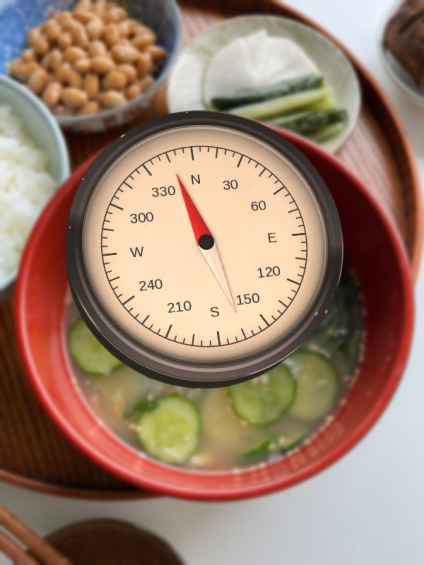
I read 345 °
